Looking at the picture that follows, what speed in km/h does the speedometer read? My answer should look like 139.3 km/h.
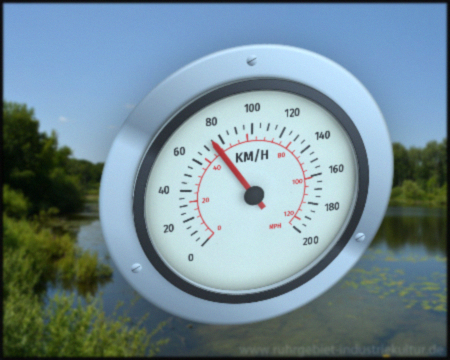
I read 75 km/h
